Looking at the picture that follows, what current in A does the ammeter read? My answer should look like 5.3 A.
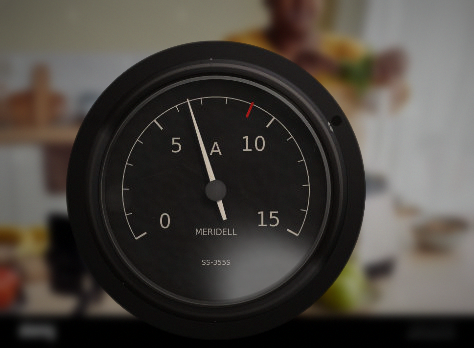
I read 6.5 A
